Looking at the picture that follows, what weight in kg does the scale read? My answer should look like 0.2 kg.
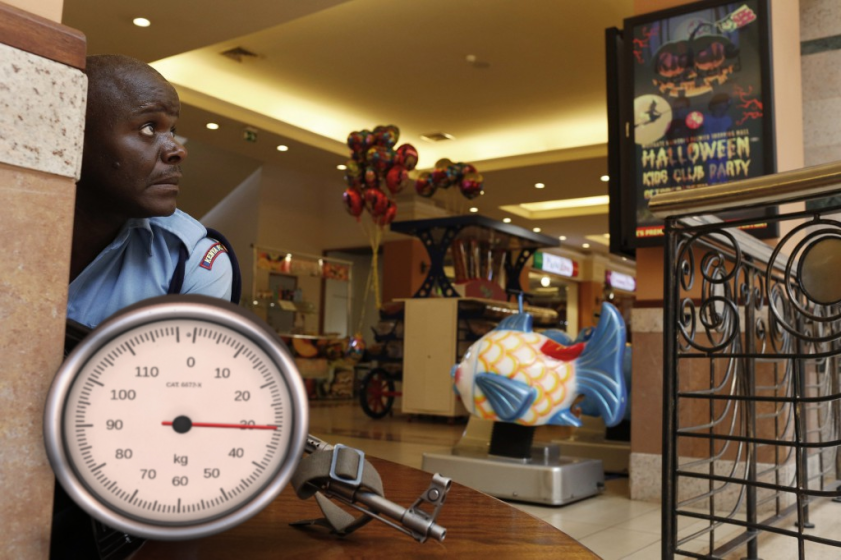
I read 30 kg
